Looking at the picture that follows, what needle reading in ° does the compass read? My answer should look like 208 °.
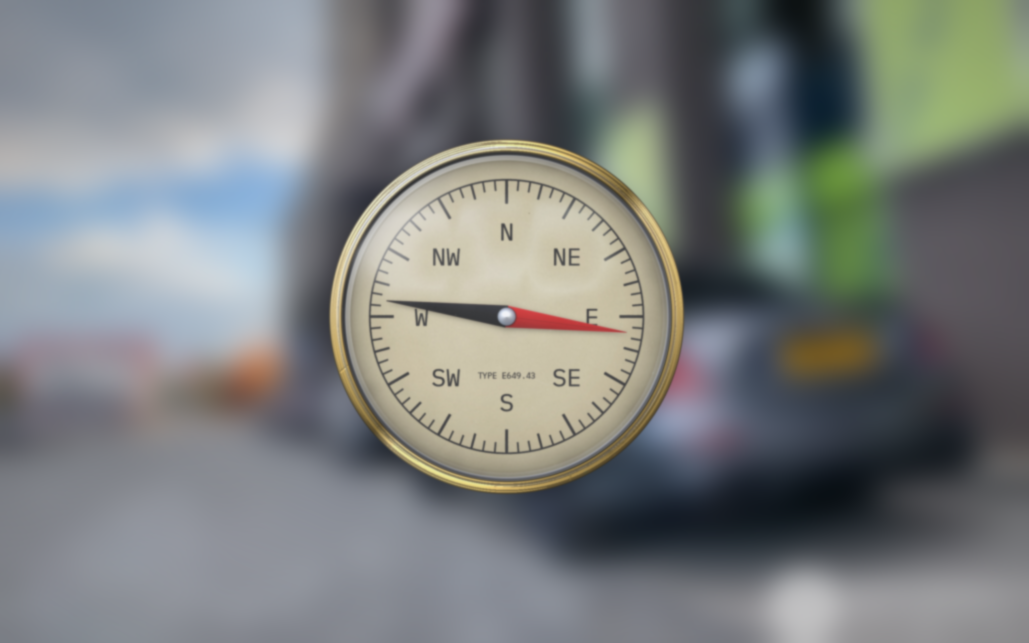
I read 97.5 °
